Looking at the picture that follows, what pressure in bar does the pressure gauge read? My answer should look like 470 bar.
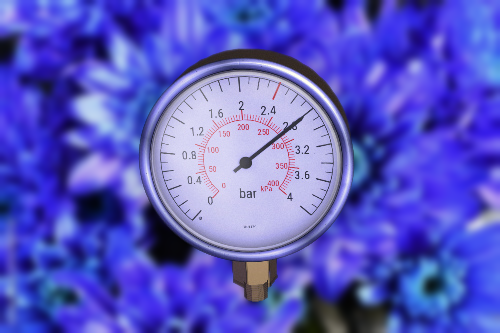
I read 2.8 bar
